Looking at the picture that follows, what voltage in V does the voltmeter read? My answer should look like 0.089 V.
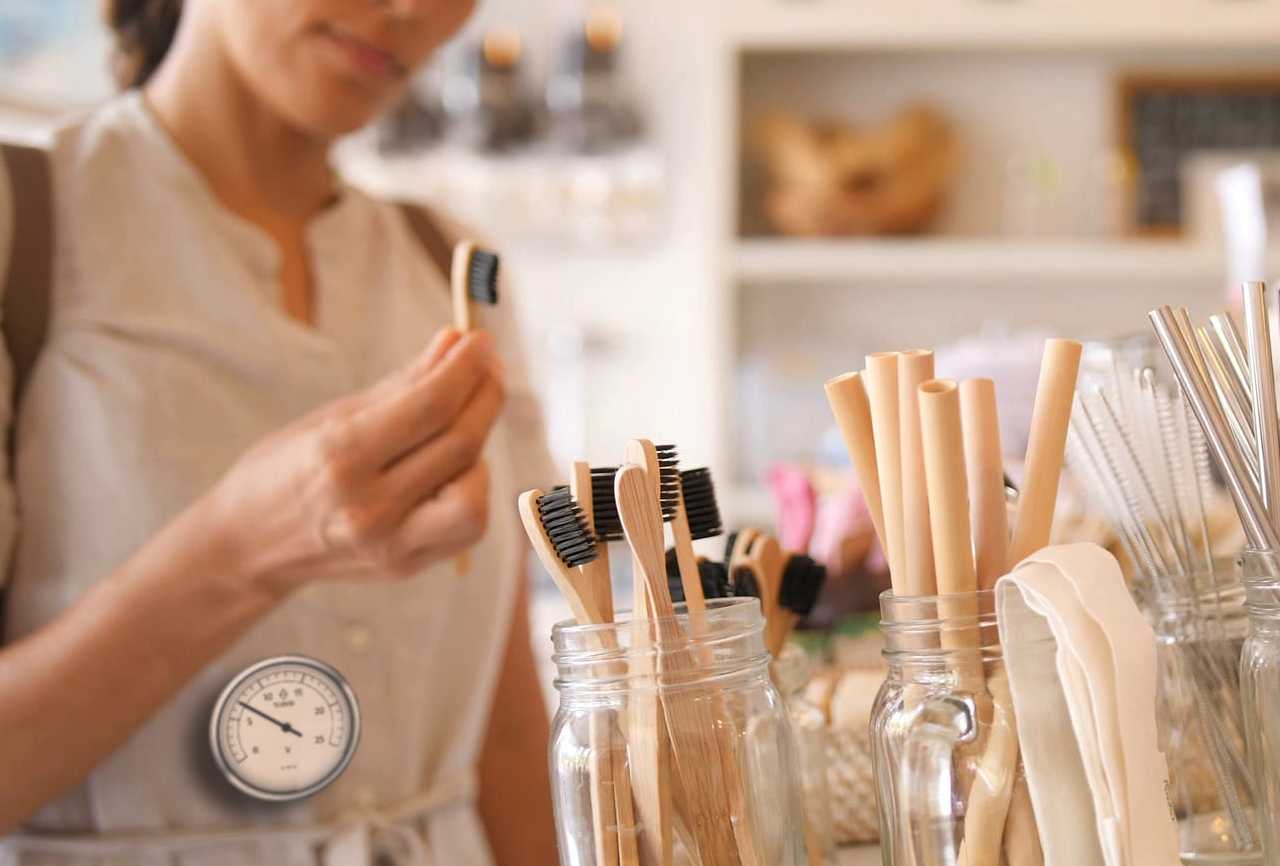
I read 7 V
